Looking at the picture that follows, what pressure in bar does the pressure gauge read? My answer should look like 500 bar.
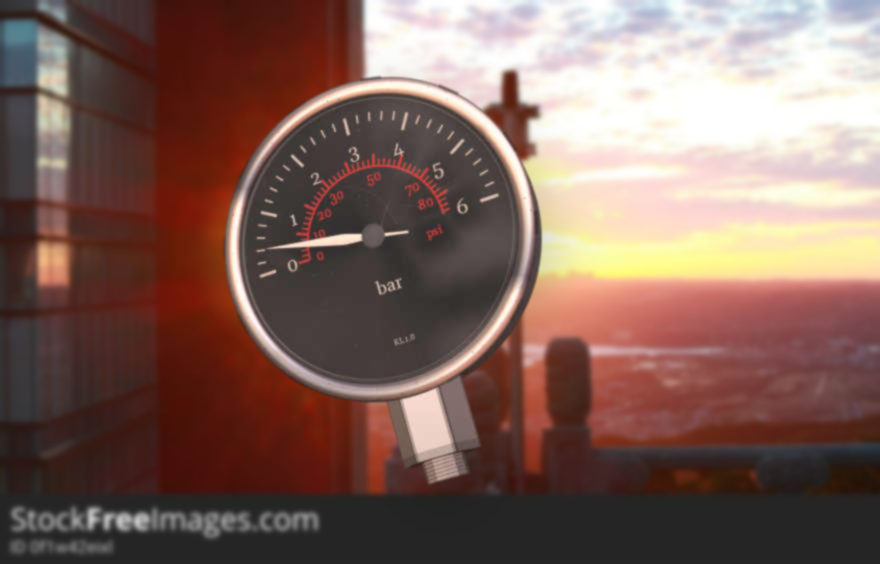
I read 0.4 bar
